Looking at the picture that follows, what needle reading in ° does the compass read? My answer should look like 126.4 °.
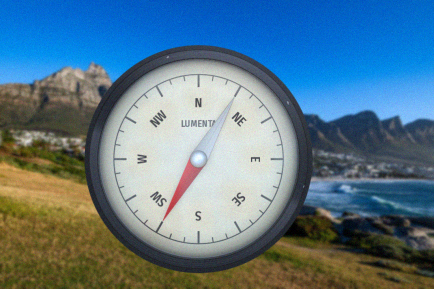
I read 210 °
